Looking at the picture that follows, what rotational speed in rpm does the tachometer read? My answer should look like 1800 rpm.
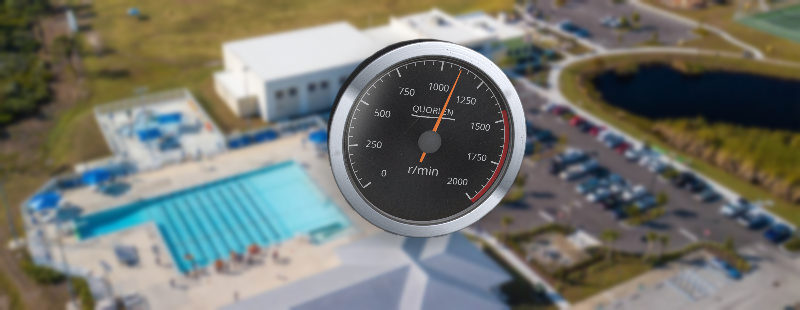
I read 1100 rpm
